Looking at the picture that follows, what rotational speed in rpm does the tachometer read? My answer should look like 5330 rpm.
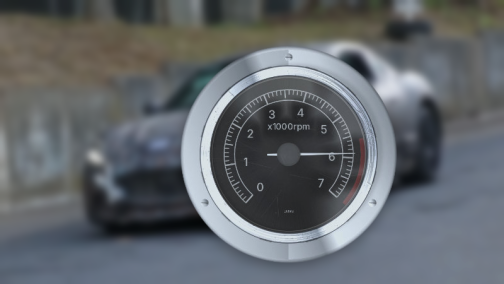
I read 5900 rpm
